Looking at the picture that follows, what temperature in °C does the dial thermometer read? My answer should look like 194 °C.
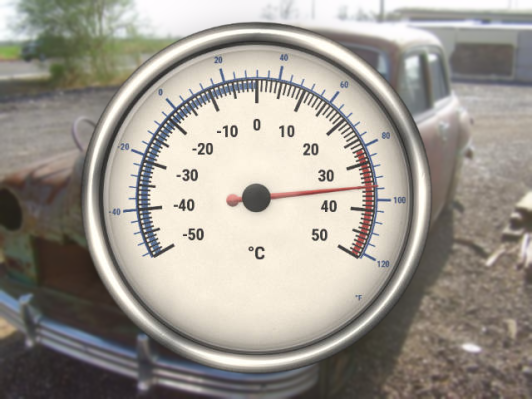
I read 35 °C
